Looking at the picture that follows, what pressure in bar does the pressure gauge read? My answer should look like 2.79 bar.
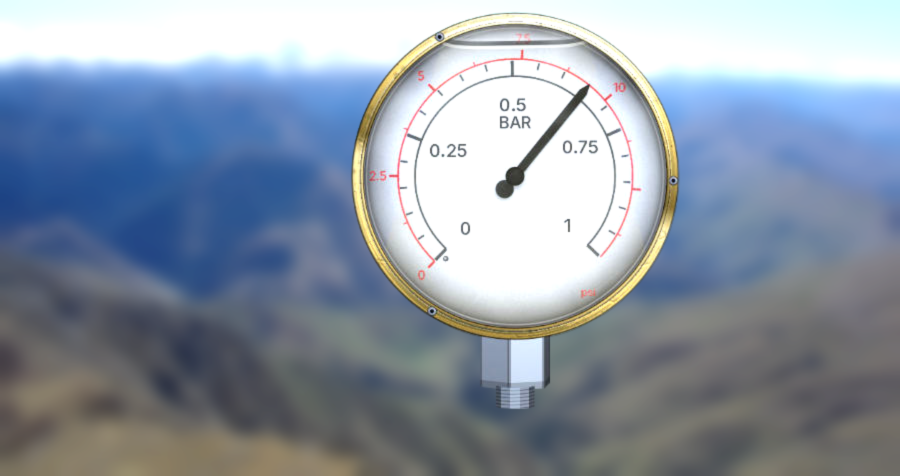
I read 0.65 bar
